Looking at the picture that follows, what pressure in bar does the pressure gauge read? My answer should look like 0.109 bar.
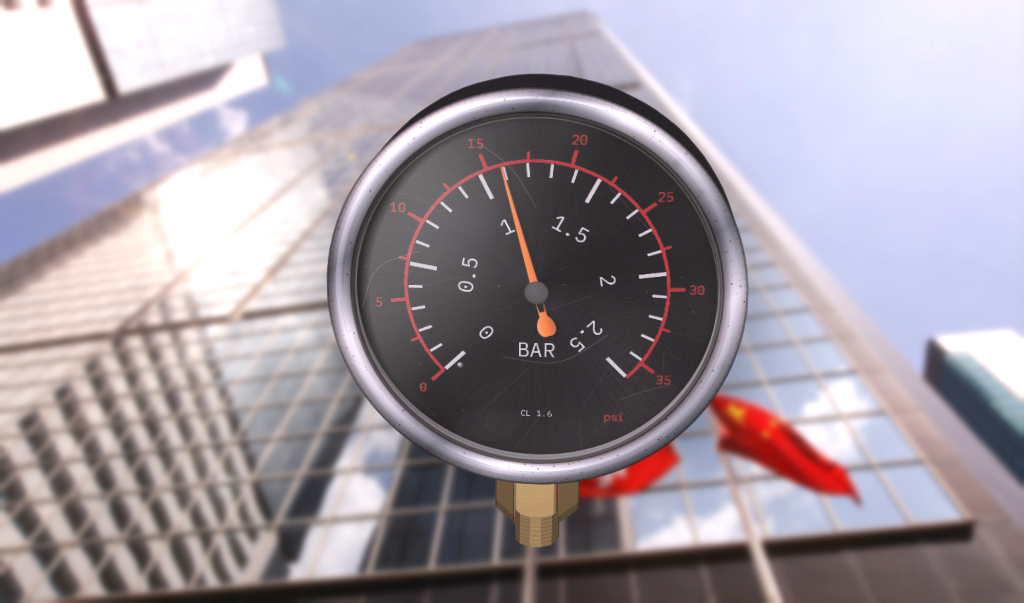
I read 1.1 bar
